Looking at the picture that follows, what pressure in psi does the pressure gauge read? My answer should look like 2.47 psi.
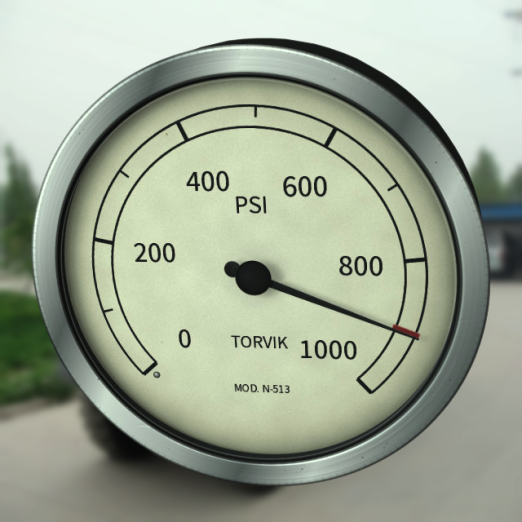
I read 900 psi
